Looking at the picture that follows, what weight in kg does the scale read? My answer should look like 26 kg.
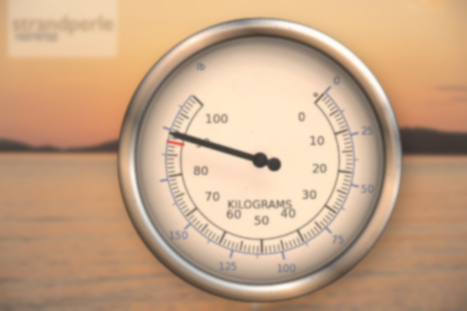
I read 90 kg
